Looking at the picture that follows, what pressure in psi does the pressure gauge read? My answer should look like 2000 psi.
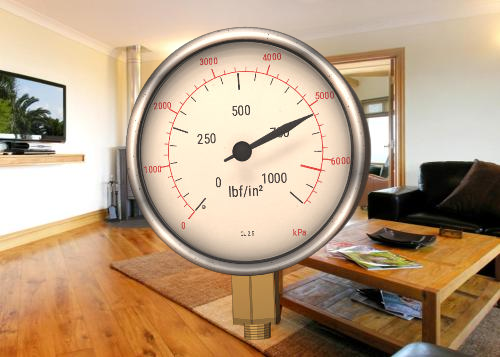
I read 750 psi
